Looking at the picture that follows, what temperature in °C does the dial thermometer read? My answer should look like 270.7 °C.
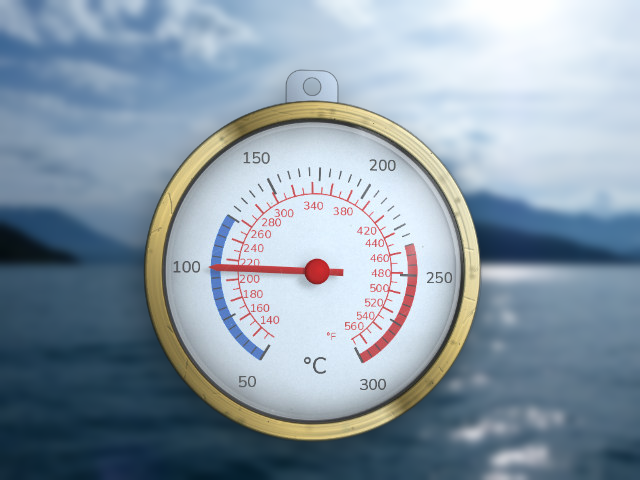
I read 100 °C
